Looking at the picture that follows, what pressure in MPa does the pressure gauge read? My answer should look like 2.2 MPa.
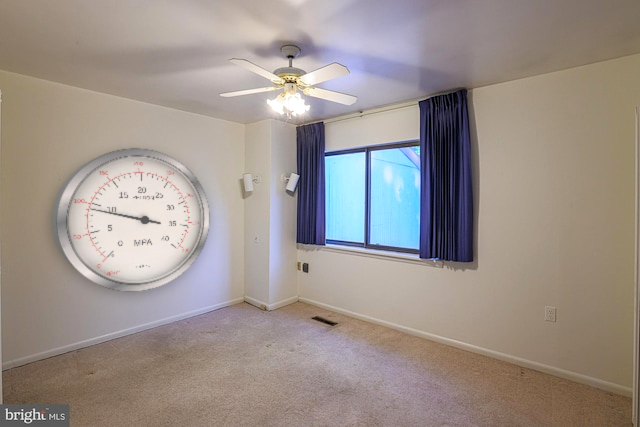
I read 9 MPa
